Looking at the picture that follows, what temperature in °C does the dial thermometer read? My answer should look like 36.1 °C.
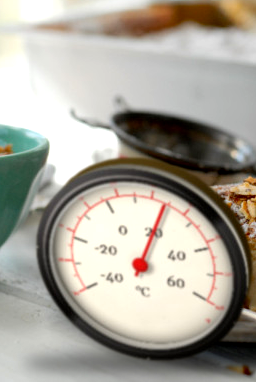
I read 20 °C
